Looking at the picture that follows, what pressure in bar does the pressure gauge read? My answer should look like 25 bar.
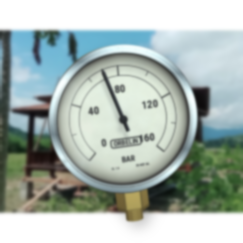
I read 70 bar
